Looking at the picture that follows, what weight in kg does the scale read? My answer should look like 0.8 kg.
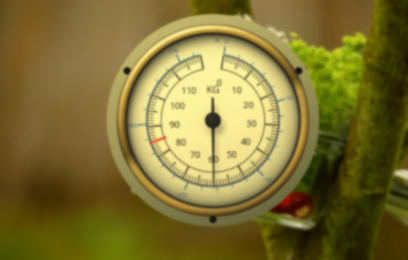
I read 60 kg
